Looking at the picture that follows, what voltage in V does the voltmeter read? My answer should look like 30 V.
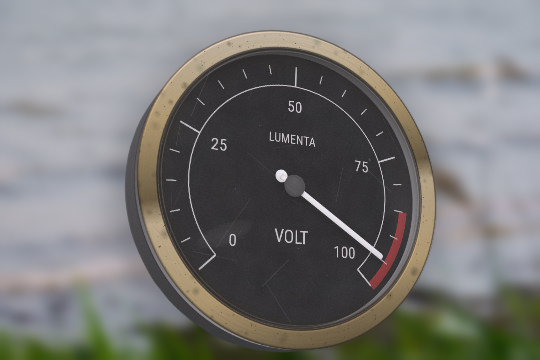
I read 95 V
